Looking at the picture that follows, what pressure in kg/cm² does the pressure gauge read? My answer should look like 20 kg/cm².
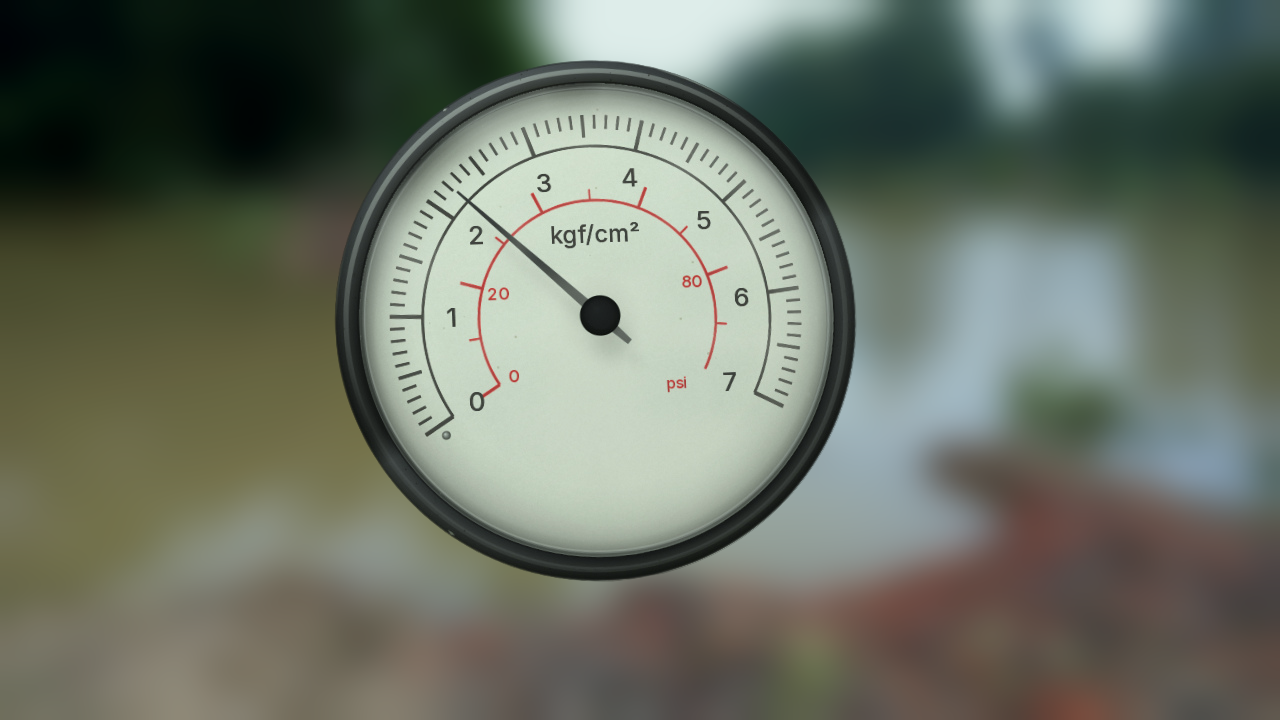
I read 2.2 kg/cm²
